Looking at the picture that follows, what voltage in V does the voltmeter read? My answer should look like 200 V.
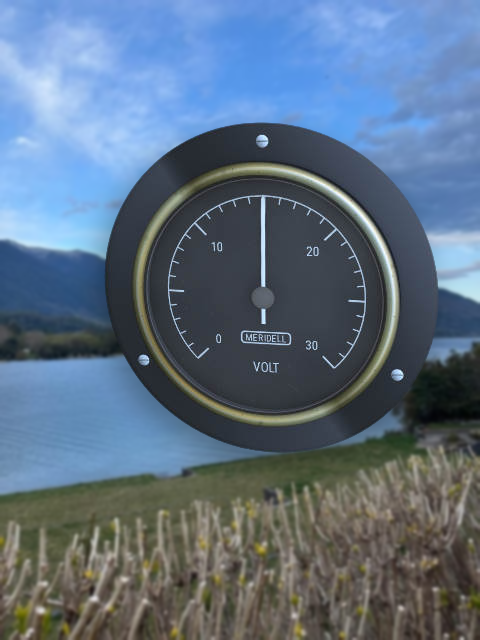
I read 15 V
